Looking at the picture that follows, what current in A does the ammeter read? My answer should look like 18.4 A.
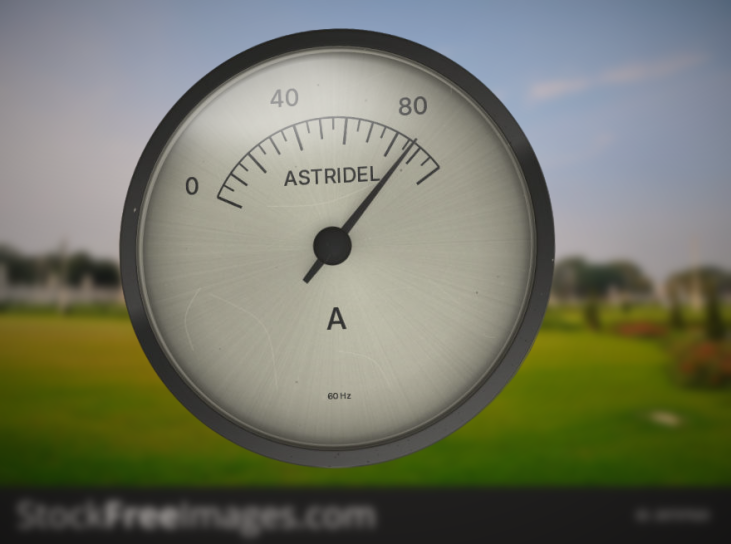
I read 87.5 A
